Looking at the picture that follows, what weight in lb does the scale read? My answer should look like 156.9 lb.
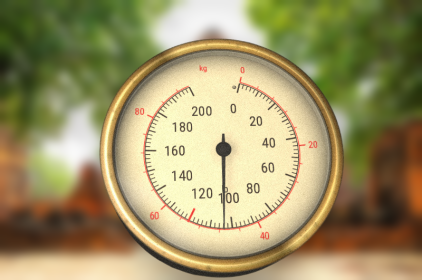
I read 104 lb
